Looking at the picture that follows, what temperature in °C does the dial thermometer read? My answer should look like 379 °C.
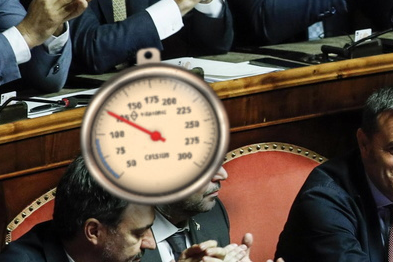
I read 125 °C
